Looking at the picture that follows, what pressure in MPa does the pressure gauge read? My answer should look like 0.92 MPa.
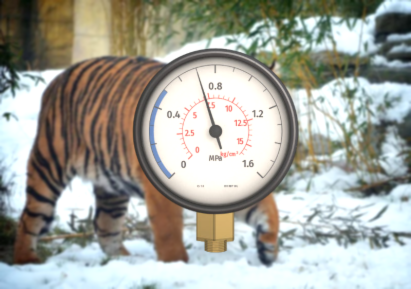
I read 0.7 MPa
